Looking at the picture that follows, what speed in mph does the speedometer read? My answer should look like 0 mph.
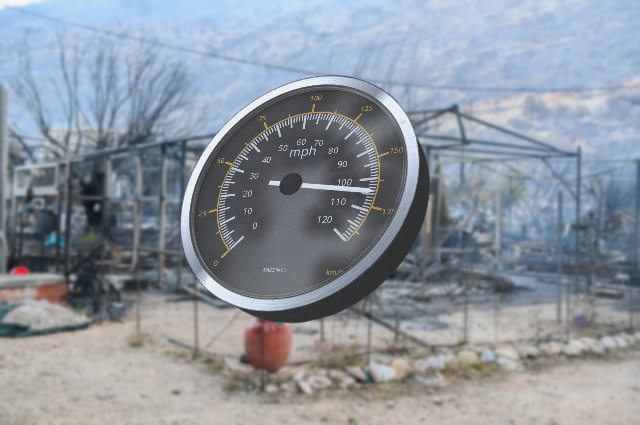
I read 105 mph
